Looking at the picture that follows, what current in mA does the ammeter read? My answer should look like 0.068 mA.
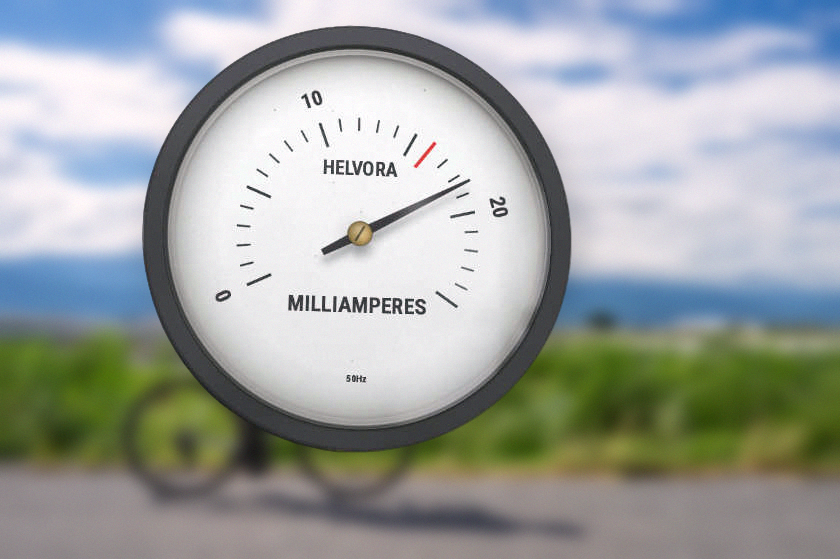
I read 18.5 mA
